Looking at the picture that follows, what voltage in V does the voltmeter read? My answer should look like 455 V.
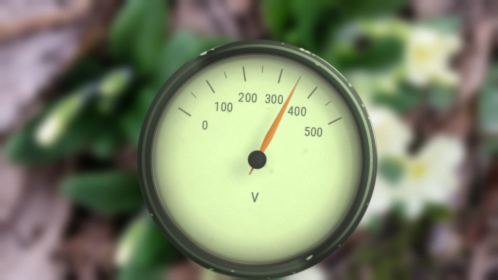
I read 350 V
